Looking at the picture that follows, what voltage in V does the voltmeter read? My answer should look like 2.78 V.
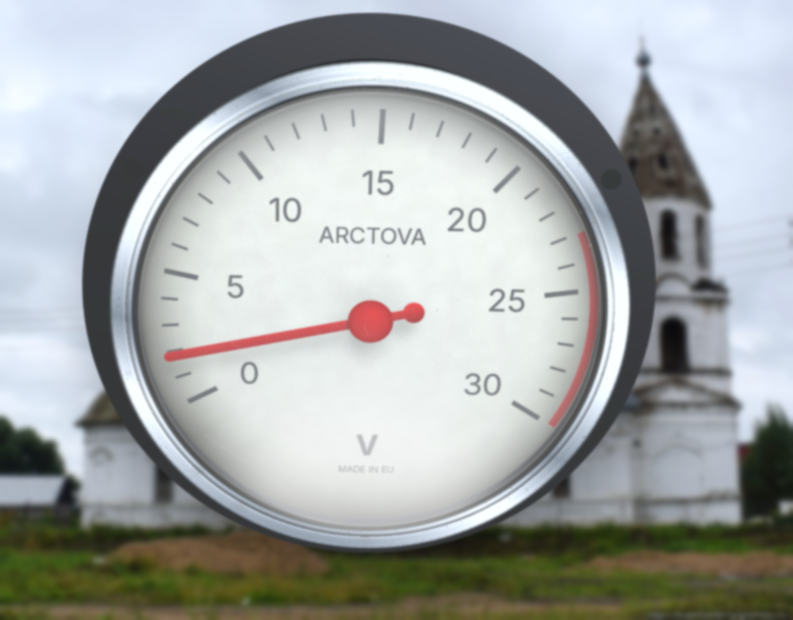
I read 2 V
